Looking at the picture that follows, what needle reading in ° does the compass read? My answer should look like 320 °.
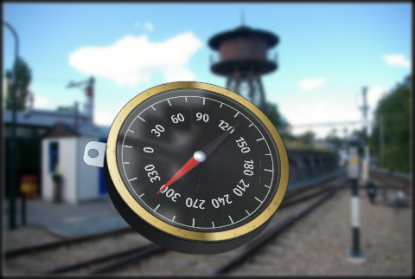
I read 307.5 °
